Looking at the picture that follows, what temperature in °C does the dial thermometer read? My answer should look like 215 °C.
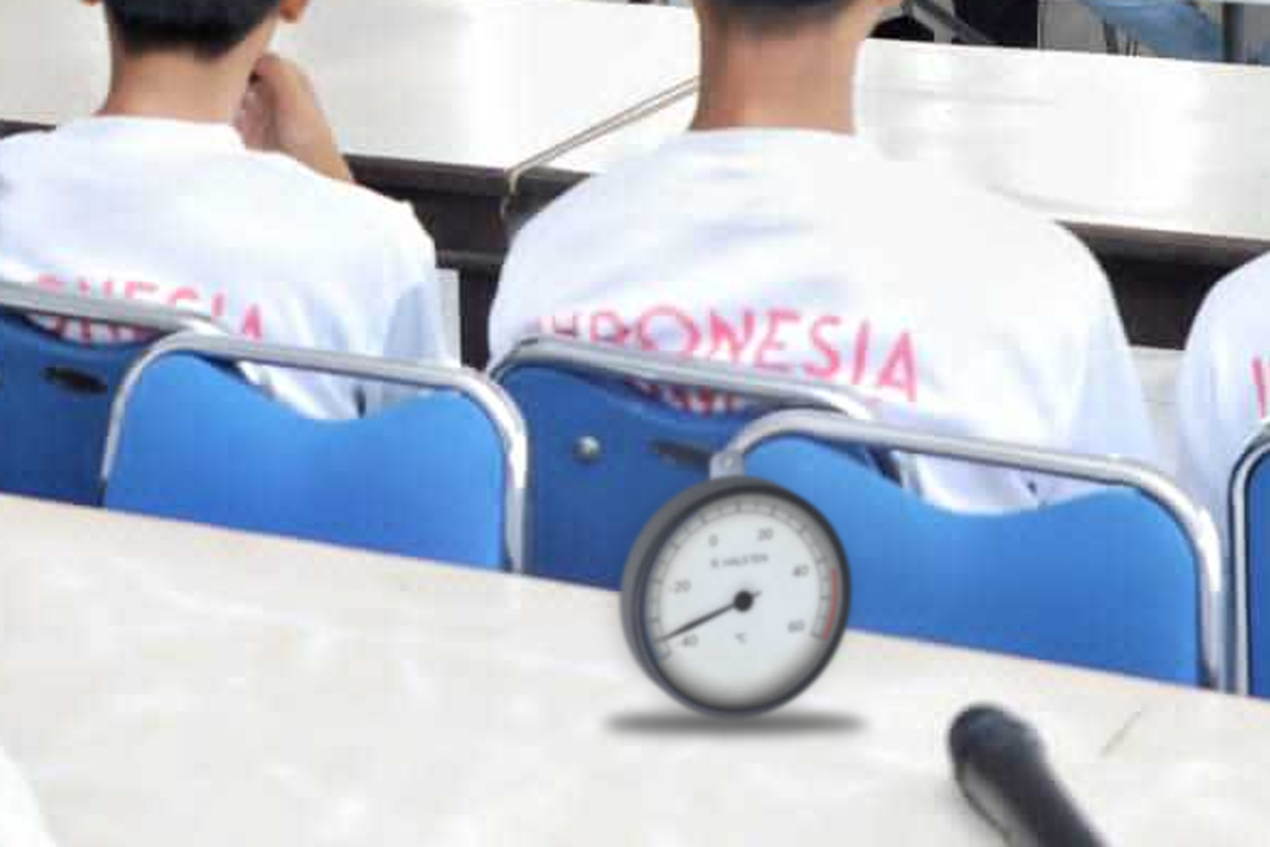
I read -35 °C
